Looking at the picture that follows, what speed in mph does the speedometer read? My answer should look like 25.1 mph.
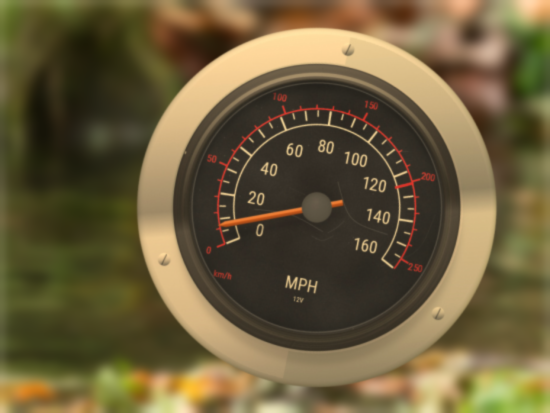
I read 7.5 mph
